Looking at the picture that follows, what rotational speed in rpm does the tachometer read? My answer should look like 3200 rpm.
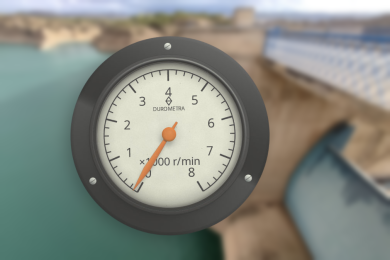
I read 100 rpm
